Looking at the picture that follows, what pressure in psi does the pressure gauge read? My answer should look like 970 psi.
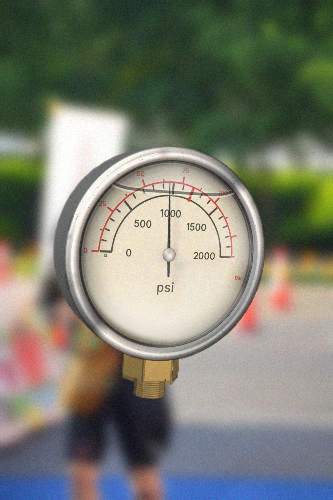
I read 950 psi
